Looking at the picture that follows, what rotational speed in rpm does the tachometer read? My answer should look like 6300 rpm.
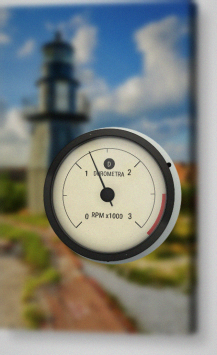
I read 1250 rpm
